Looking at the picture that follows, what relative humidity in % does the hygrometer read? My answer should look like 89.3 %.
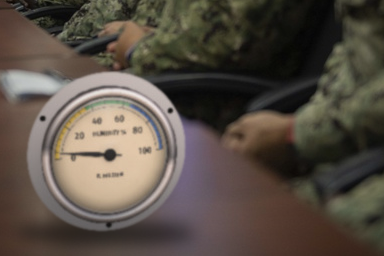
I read 4 %
